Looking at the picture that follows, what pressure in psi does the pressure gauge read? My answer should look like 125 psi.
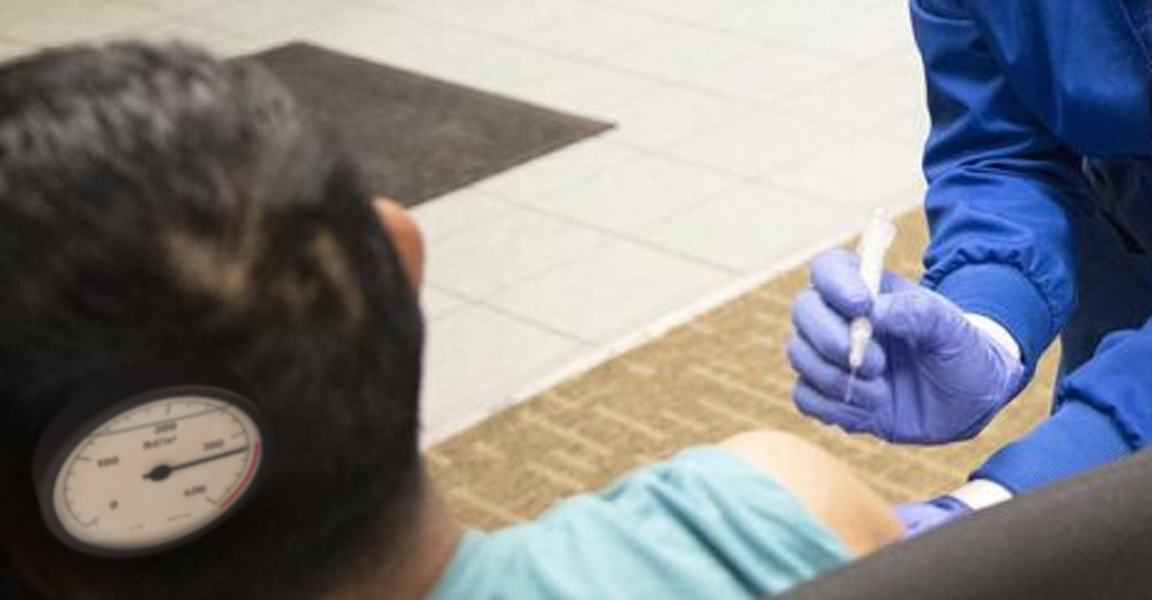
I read 320 psi
